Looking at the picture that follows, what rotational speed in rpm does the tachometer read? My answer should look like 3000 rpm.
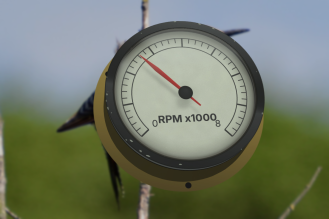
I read 2600 rpm
